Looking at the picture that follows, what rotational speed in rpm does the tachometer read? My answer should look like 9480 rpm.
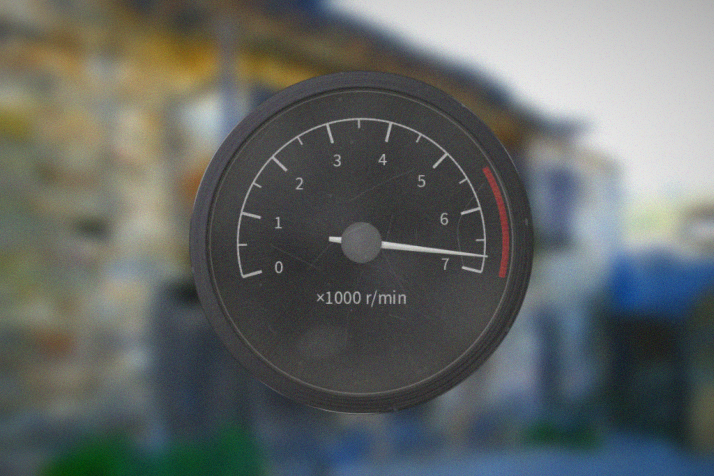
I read 6750 rpm
